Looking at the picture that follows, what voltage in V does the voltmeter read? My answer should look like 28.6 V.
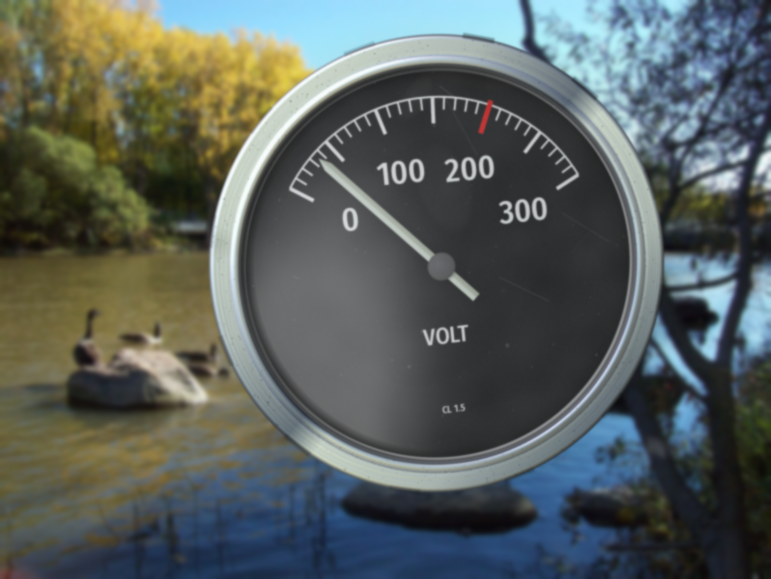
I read 35 V
